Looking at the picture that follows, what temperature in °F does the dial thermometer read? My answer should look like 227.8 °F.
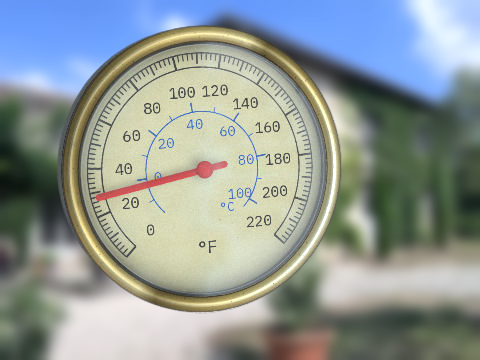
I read 28 °F
